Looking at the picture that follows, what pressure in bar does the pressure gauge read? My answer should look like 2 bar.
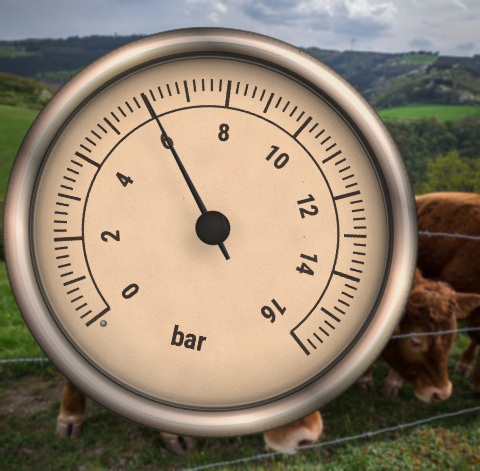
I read 6 bar
